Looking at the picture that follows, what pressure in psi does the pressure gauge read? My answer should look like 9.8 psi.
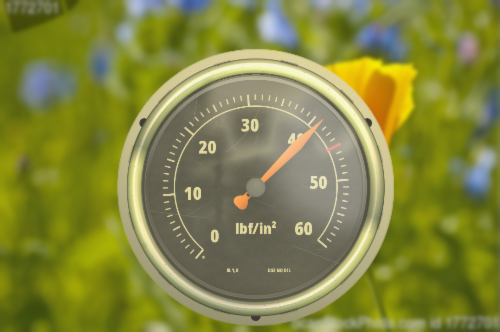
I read 41 psi
